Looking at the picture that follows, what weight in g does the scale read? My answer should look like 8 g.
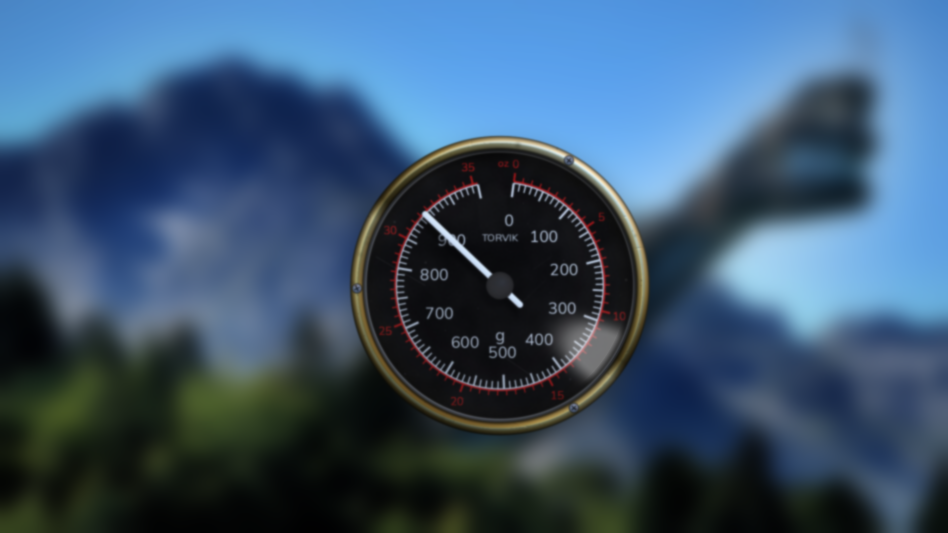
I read 900 g
